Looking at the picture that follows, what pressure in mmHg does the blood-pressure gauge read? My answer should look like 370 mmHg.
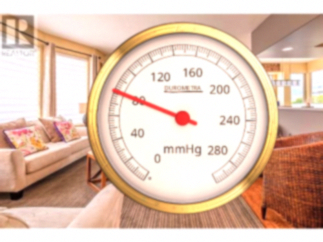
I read 80 mmHg
